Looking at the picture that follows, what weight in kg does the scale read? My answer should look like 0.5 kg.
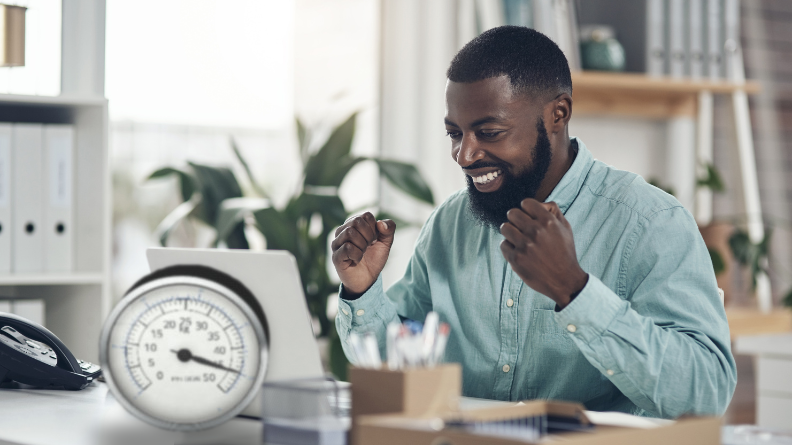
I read 45 kg
